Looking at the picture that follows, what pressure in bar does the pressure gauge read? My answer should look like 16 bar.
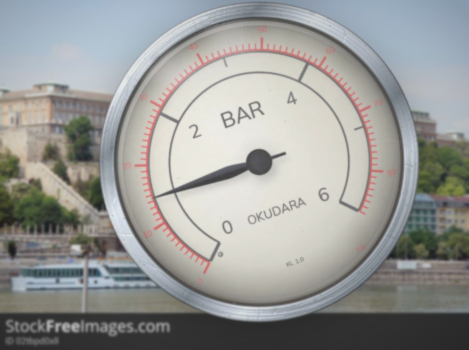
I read 1 bar
